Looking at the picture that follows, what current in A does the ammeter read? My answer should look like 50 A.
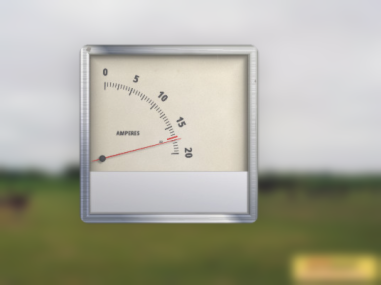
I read 17.5 A
